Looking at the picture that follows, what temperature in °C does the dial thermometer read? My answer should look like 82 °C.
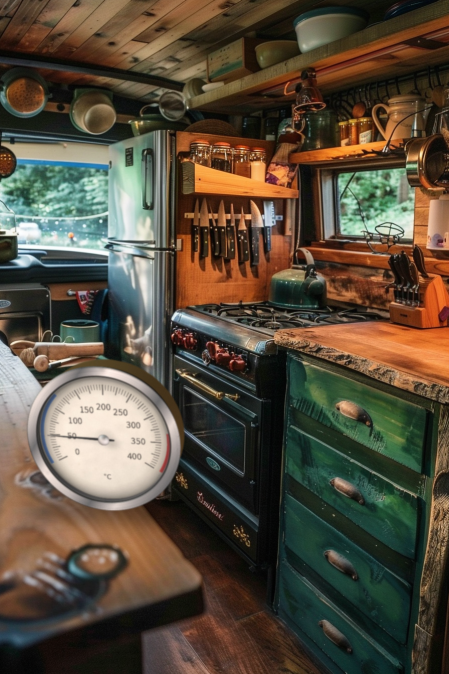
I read 50 °C
